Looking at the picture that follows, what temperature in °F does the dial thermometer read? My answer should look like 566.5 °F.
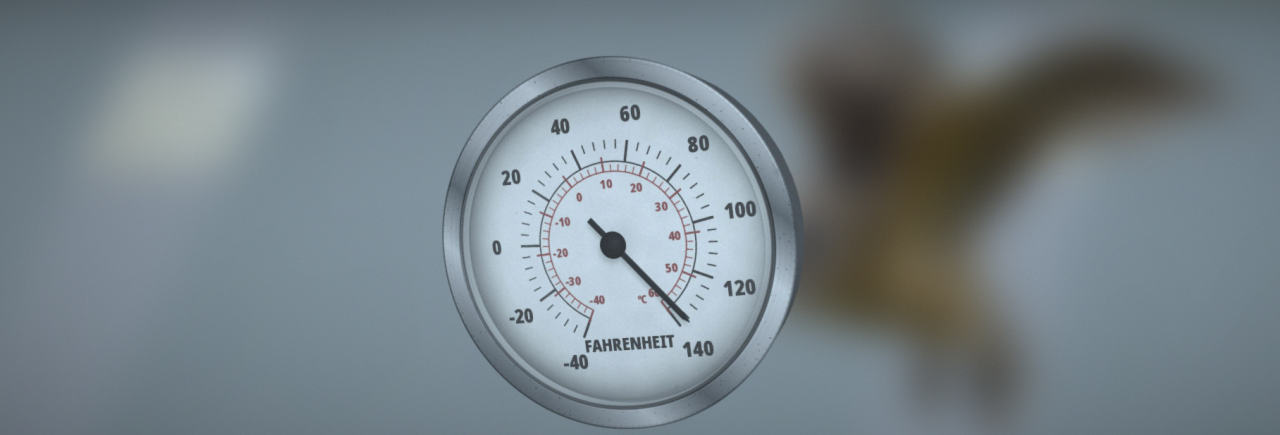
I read 136 °F
